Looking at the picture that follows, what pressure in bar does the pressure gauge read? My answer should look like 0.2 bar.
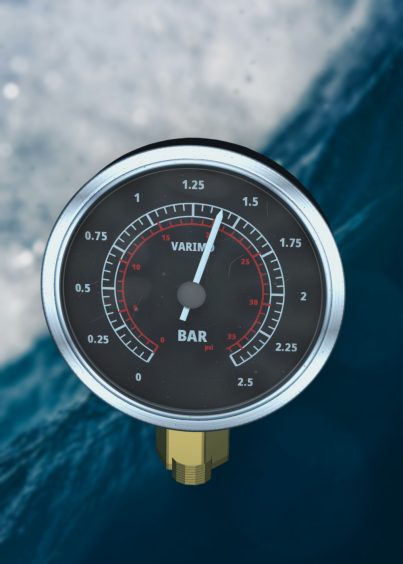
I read 1.4 bar
